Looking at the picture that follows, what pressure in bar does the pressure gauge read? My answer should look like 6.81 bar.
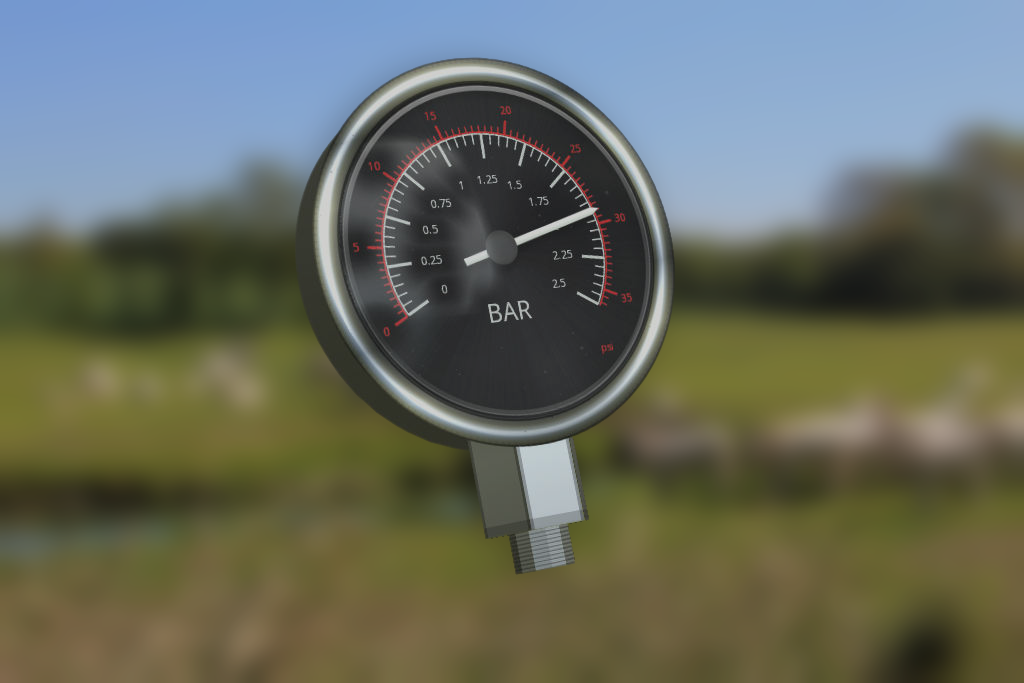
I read 2 bar
